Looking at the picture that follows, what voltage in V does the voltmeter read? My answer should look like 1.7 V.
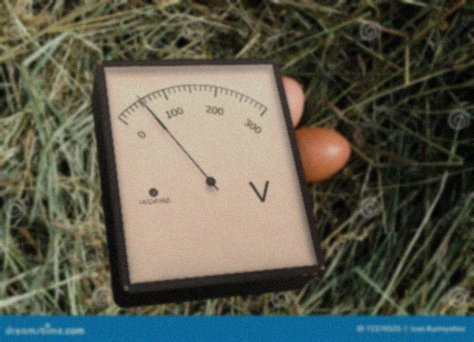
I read 50 V
